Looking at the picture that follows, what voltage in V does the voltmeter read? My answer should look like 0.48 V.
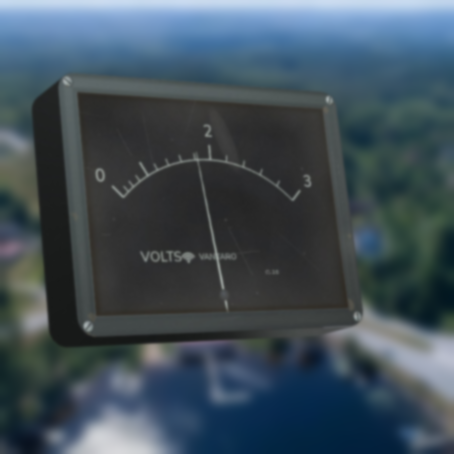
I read 1.8 V
